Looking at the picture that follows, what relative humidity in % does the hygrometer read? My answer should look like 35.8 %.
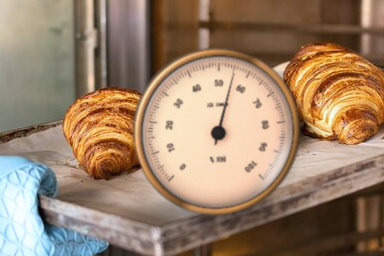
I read 55 %
